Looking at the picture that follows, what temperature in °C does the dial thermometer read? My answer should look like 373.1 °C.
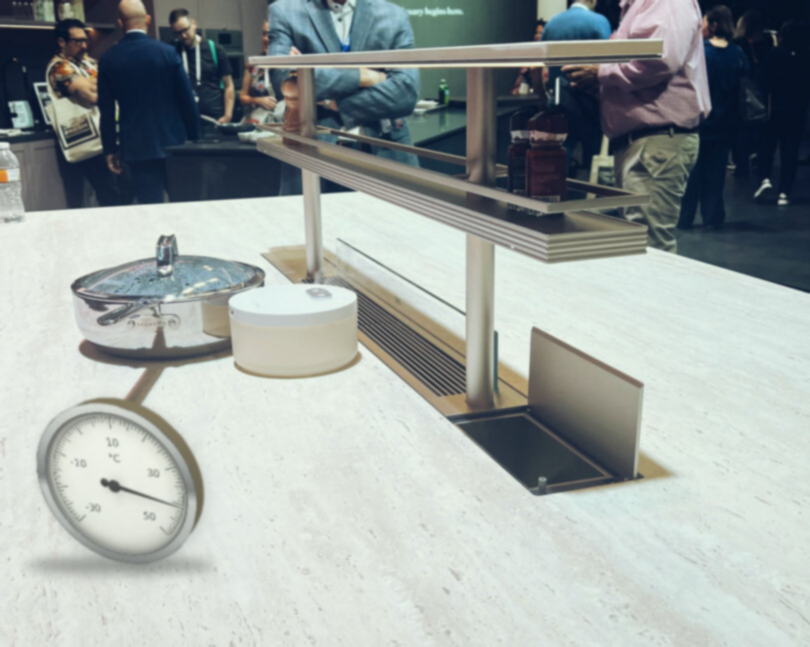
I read 40 °C
